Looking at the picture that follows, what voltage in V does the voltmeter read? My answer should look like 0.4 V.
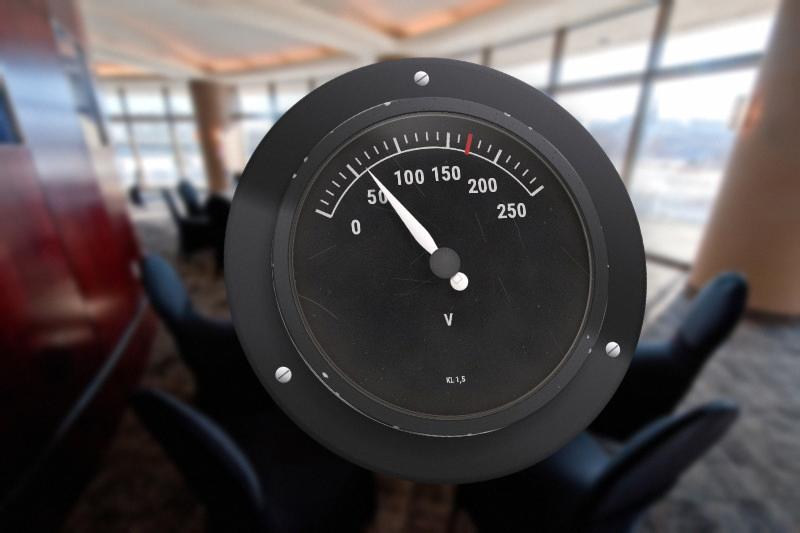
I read 60 V
